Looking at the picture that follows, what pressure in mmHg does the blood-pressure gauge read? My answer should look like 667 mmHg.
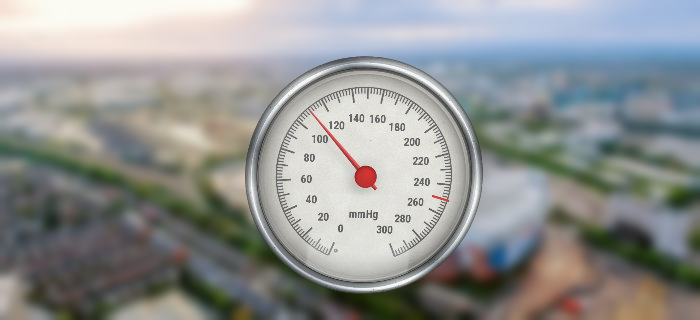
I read 110 mmHg
